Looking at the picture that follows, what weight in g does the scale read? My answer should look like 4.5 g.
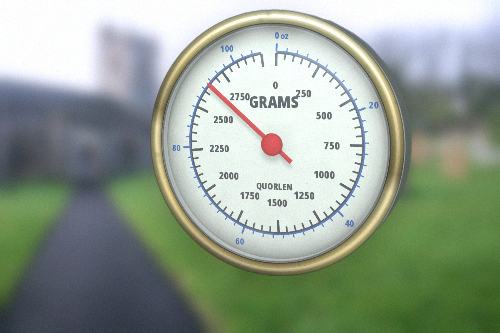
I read 2650 g
